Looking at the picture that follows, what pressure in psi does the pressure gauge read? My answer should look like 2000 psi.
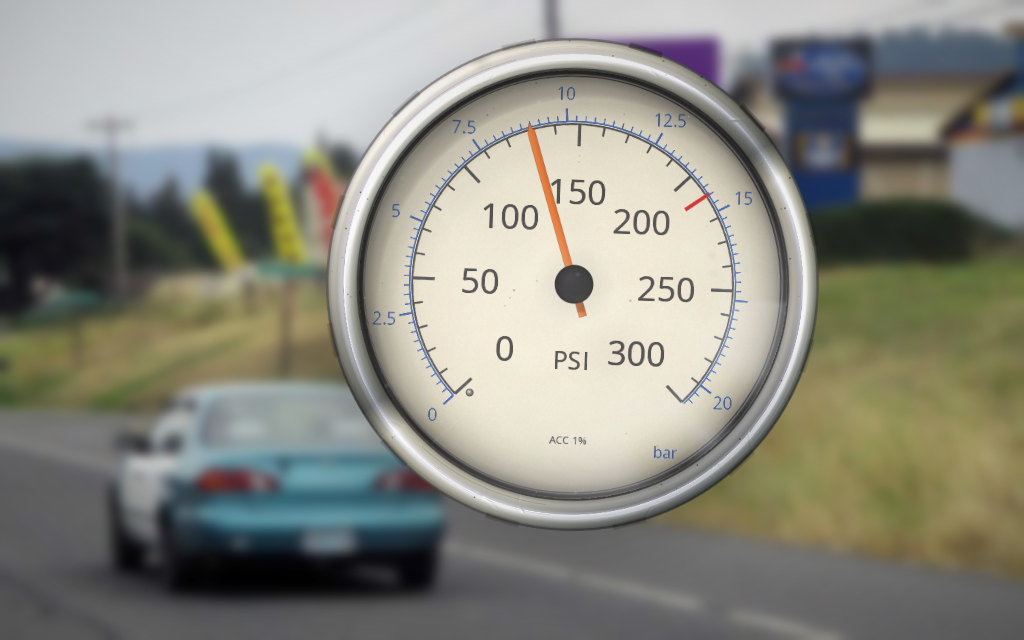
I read 130 psi
